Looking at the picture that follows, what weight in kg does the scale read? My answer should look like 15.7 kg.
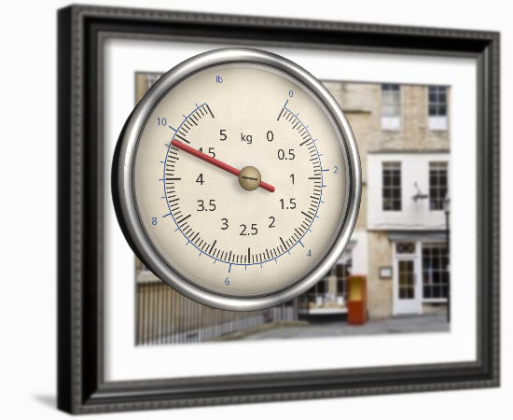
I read 4.4 kg
